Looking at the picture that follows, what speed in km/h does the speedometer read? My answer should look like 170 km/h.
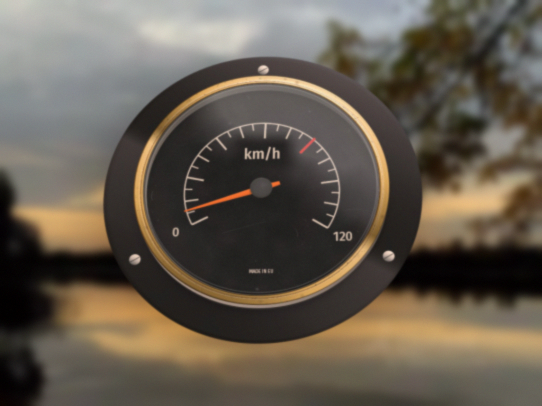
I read 5 km/h
